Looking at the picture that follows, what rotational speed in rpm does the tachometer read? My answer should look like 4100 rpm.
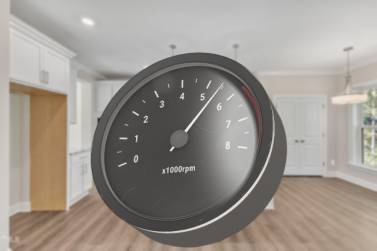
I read 5500 rpm
